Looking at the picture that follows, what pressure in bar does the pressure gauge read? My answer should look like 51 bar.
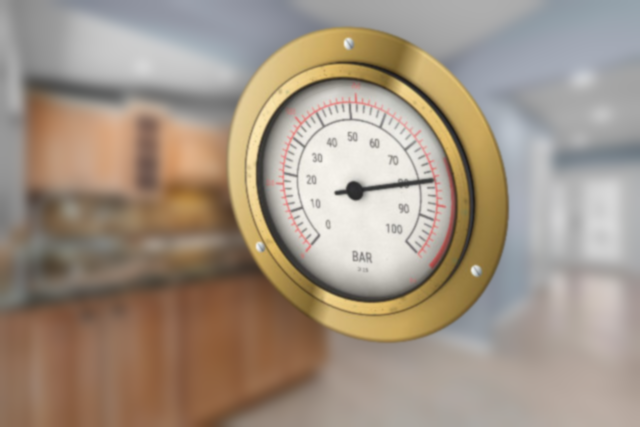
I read 80 bar
